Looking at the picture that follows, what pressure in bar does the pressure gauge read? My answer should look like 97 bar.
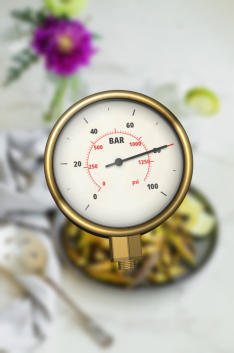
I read 80 bar
